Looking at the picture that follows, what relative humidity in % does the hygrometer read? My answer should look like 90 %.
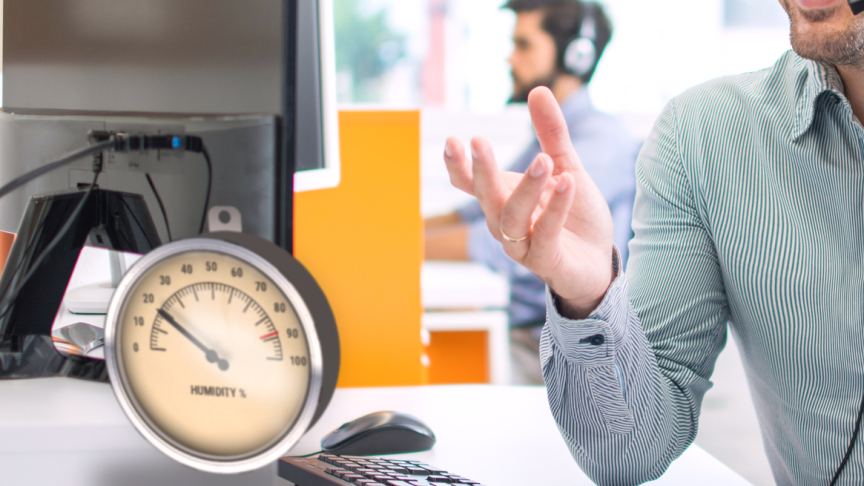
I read 20 %
